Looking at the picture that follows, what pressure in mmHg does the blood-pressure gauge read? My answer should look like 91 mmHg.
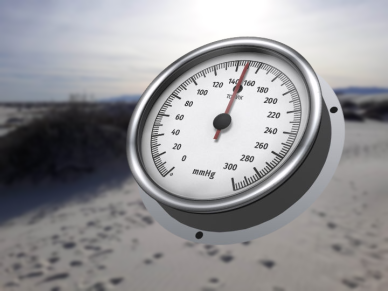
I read 150 mmHg
